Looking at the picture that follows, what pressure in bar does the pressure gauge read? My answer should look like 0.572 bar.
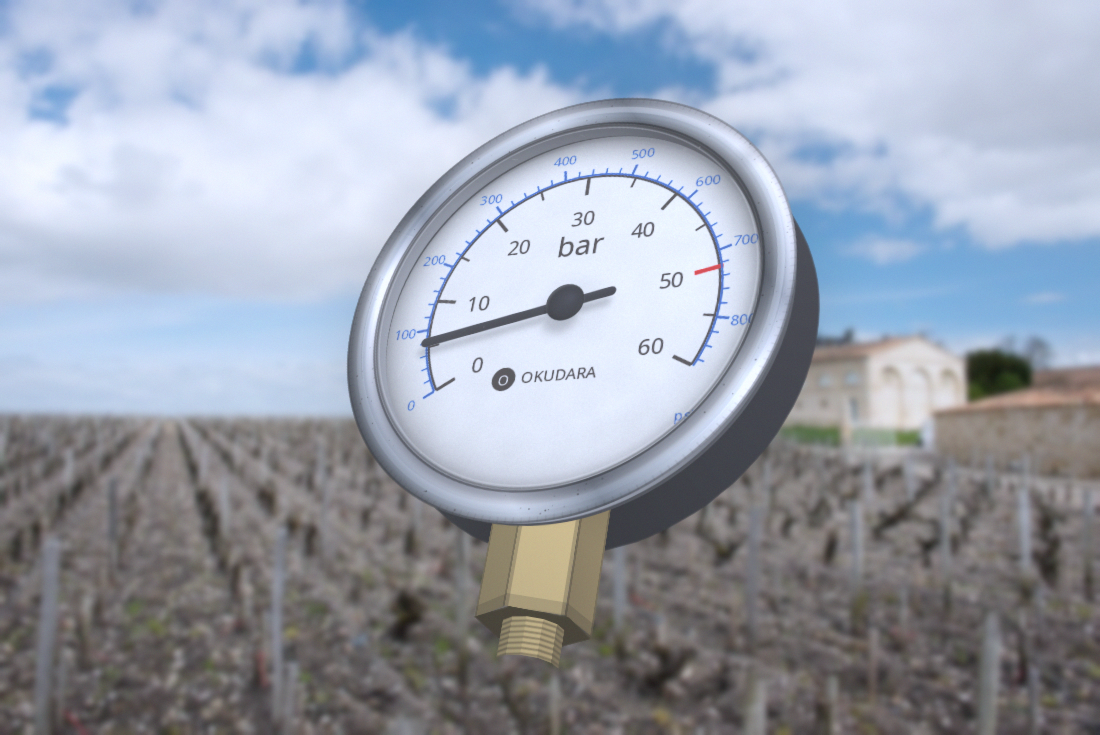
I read 5 bar
